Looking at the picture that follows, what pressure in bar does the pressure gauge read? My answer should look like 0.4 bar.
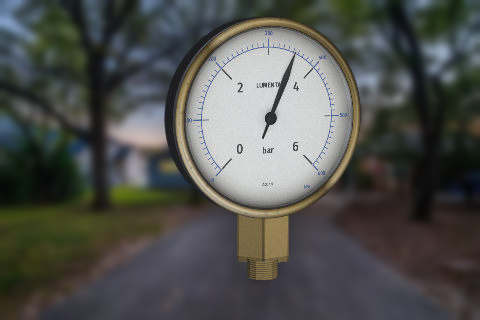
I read 3.5 bar
